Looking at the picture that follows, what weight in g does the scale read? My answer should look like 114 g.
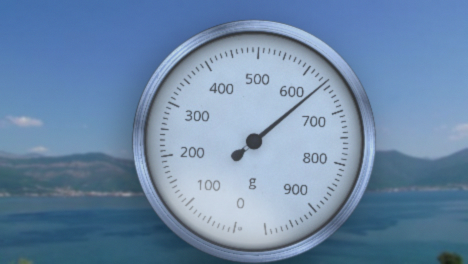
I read 640 g
